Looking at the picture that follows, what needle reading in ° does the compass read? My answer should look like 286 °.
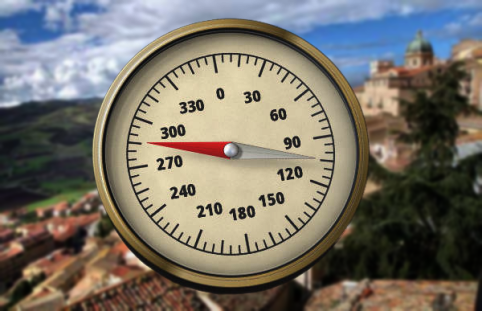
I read 285 °
